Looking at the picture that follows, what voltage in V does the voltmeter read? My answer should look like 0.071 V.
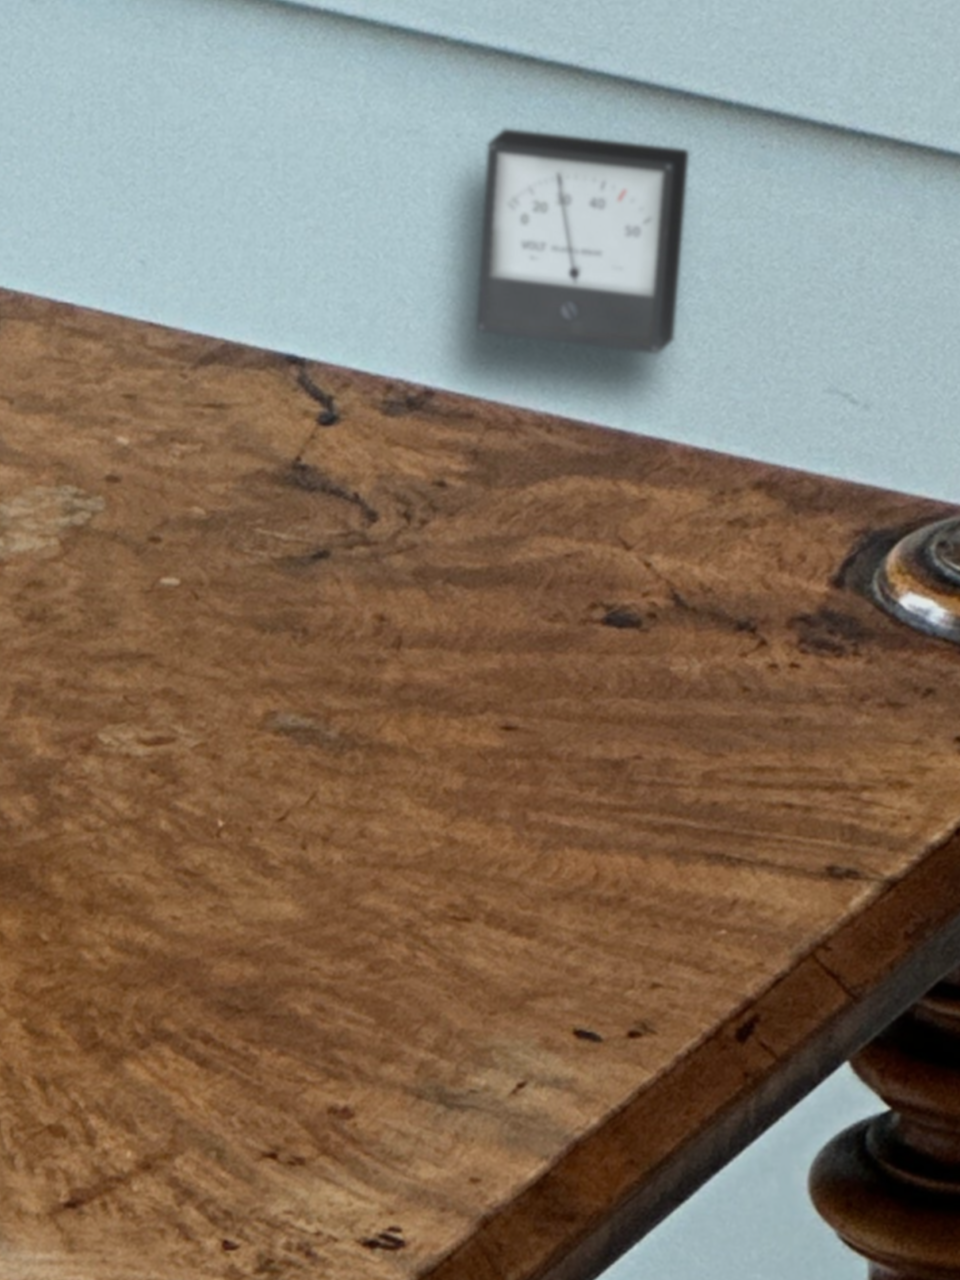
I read 30 V
